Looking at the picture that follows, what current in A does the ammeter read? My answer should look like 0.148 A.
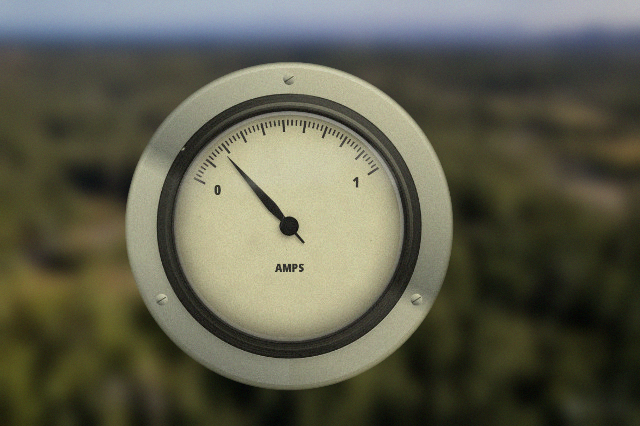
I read 0.18 A
